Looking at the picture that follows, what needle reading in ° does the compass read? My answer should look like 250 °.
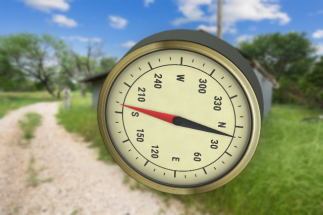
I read 190 °
